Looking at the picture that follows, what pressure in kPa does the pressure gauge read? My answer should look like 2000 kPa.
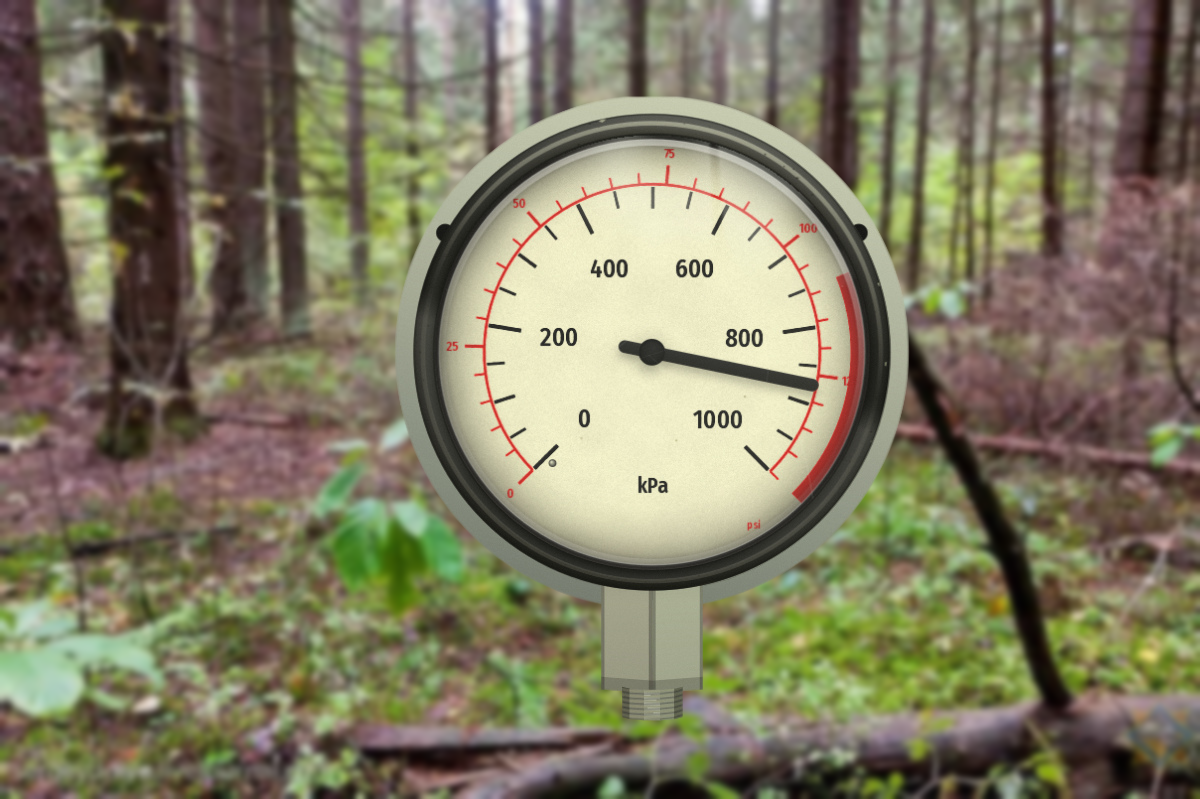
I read 875 kPa
